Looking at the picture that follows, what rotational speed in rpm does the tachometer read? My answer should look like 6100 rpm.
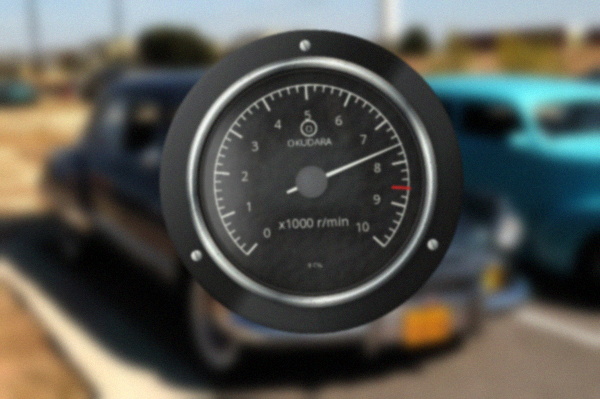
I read 7600 rpm
